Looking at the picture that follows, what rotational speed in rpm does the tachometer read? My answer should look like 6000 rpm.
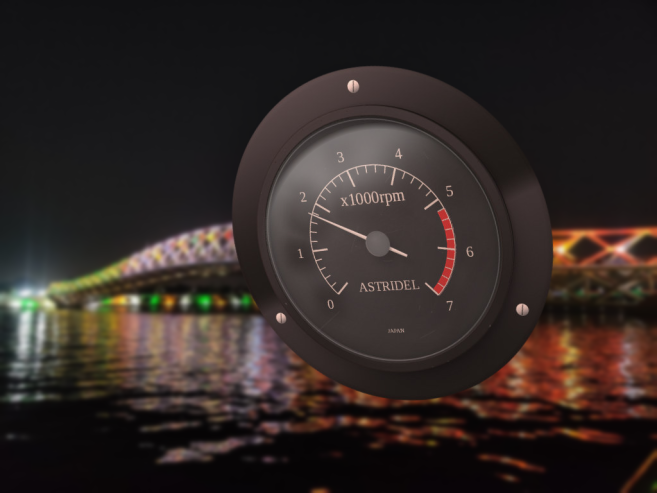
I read 1800 rpm
